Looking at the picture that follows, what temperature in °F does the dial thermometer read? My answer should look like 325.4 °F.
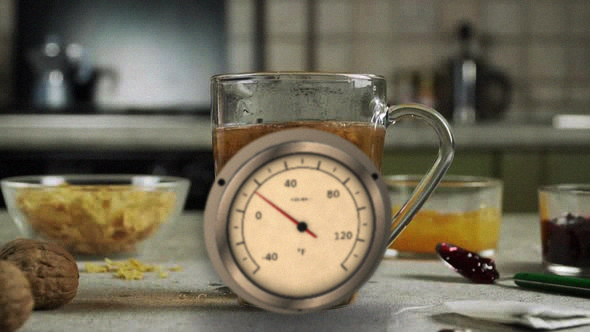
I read 15 °F
